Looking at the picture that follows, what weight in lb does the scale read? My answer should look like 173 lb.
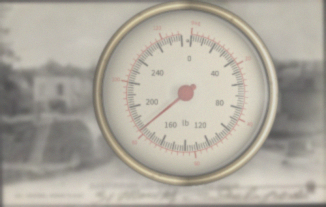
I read 180 lb
